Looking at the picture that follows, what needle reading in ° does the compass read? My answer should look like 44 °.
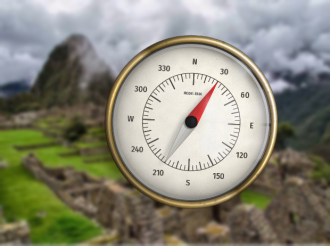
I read 30 °
